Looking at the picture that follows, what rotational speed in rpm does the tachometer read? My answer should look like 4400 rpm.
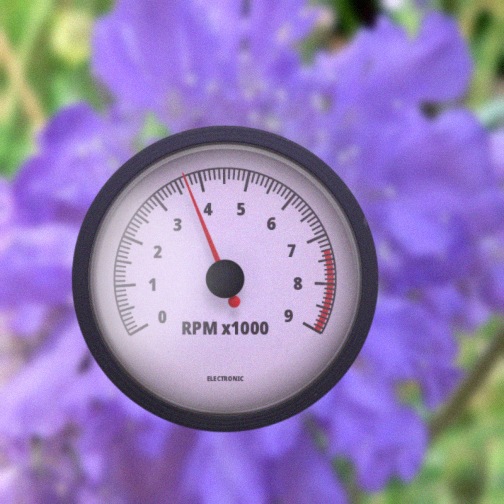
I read 3700 rpm
